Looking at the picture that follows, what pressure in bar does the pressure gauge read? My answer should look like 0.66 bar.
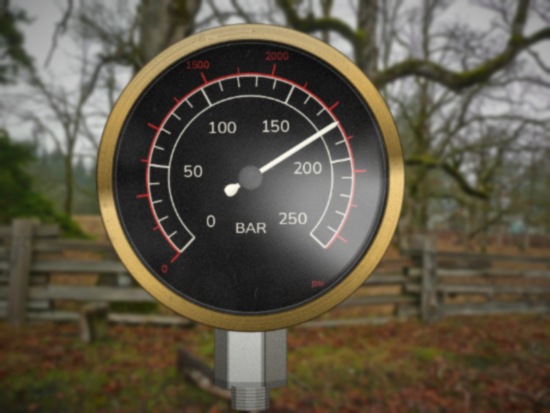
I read 180 bar
